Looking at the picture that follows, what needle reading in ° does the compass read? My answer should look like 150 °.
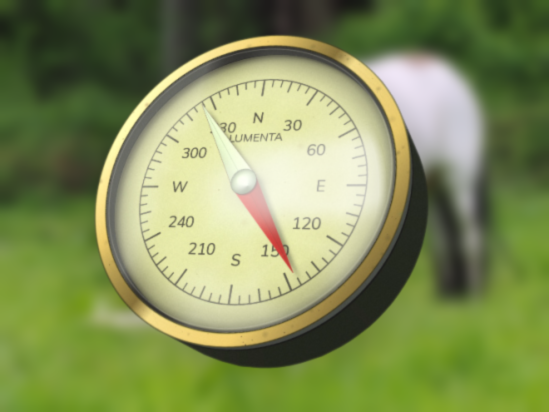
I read 145 °
